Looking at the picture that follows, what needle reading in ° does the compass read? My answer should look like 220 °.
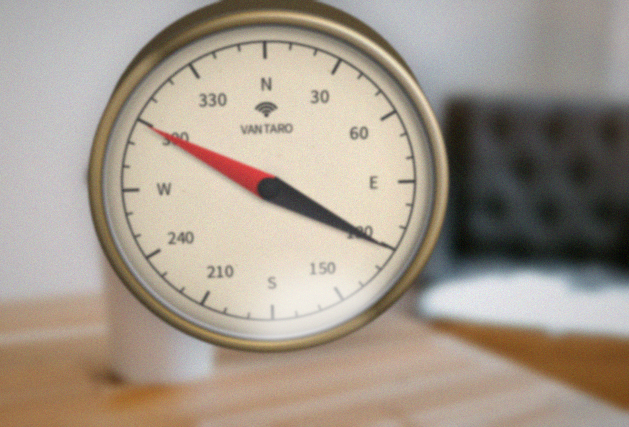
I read 300 °
